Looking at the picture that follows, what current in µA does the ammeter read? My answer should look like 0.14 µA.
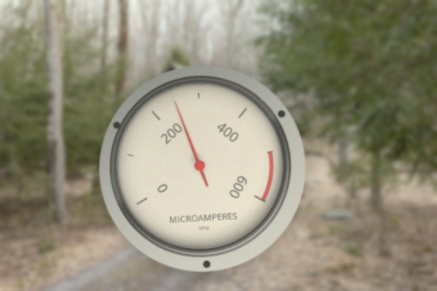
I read 250 µA
